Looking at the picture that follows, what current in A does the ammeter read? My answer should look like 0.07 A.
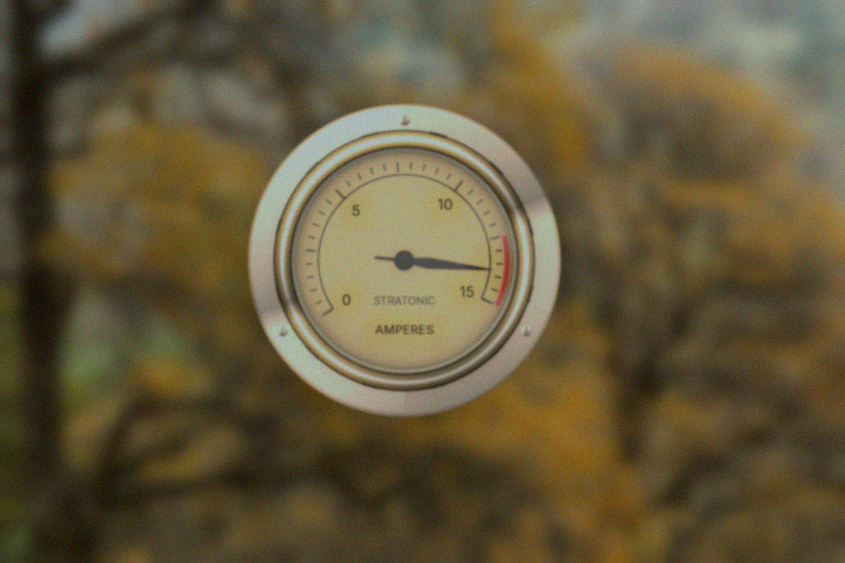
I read 13.75 A
